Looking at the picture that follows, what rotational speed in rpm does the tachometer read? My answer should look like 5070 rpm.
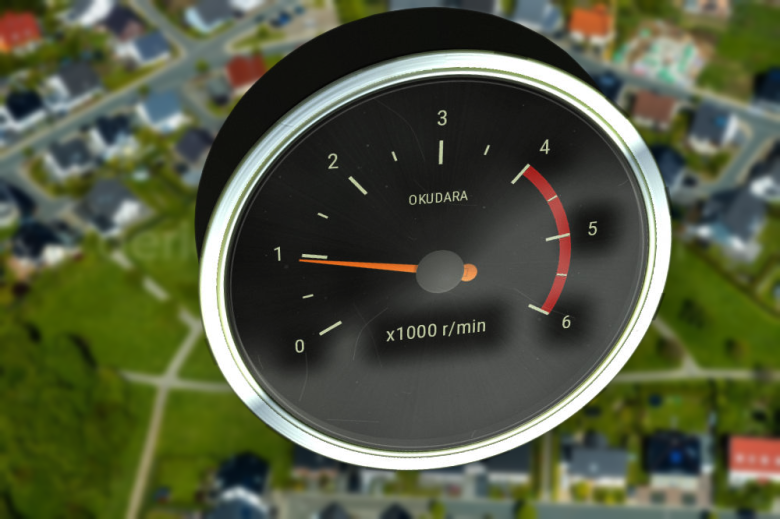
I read 1000 rpm
